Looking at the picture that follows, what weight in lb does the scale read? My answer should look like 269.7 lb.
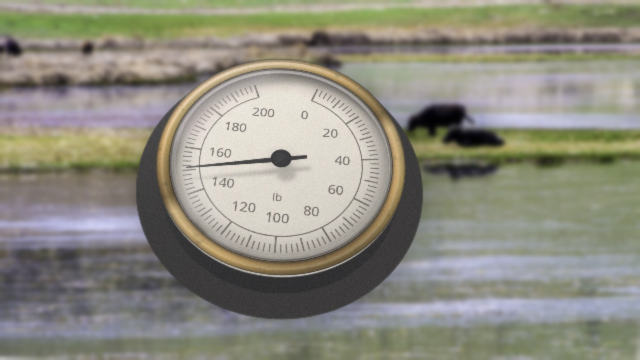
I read 150 lb
